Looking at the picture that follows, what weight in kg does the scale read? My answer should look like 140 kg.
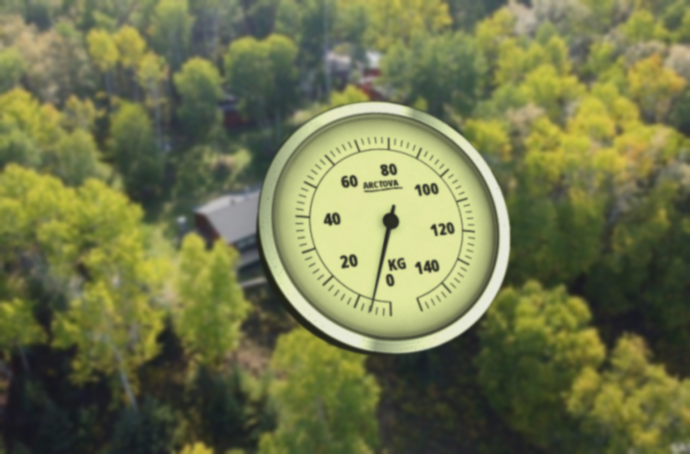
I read 6 kg
